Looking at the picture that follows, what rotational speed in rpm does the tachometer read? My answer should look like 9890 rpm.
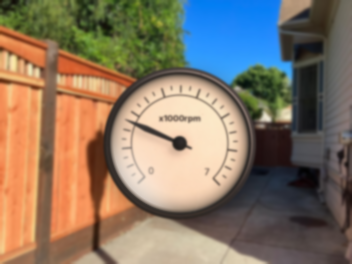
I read 1750 rpm
